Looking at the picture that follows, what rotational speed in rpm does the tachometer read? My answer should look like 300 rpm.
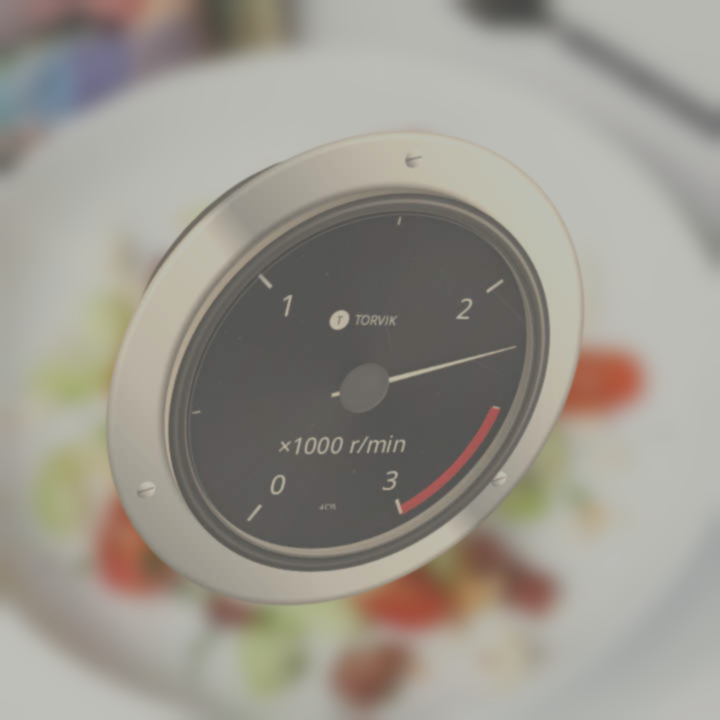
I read 2250 rpm
